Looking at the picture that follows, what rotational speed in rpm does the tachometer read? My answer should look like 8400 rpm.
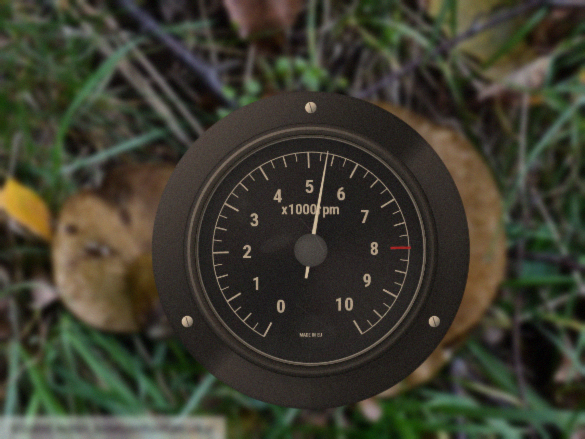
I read 5375 rpm
